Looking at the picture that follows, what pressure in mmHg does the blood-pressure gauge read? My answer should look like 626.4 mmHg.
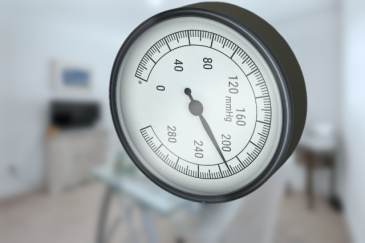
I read 210 mmHg
